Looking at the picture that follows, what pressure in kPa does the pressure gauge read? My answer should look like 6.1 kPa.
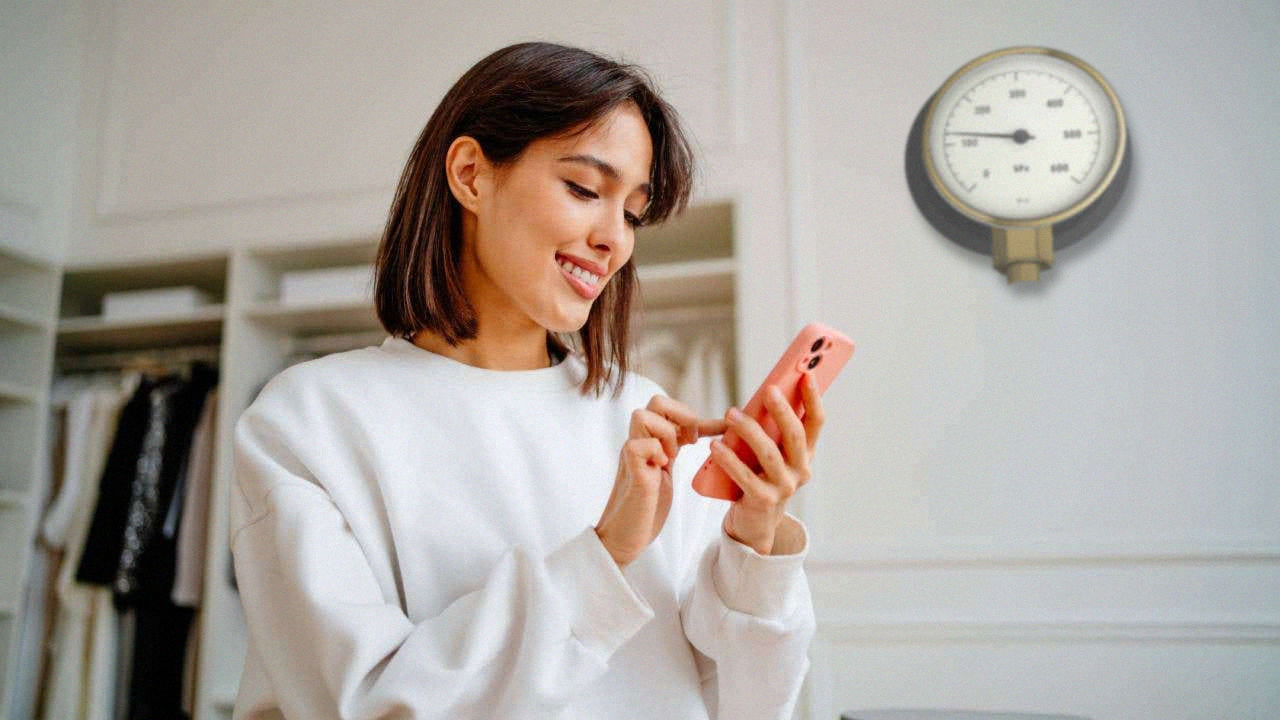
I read 120 kPa
